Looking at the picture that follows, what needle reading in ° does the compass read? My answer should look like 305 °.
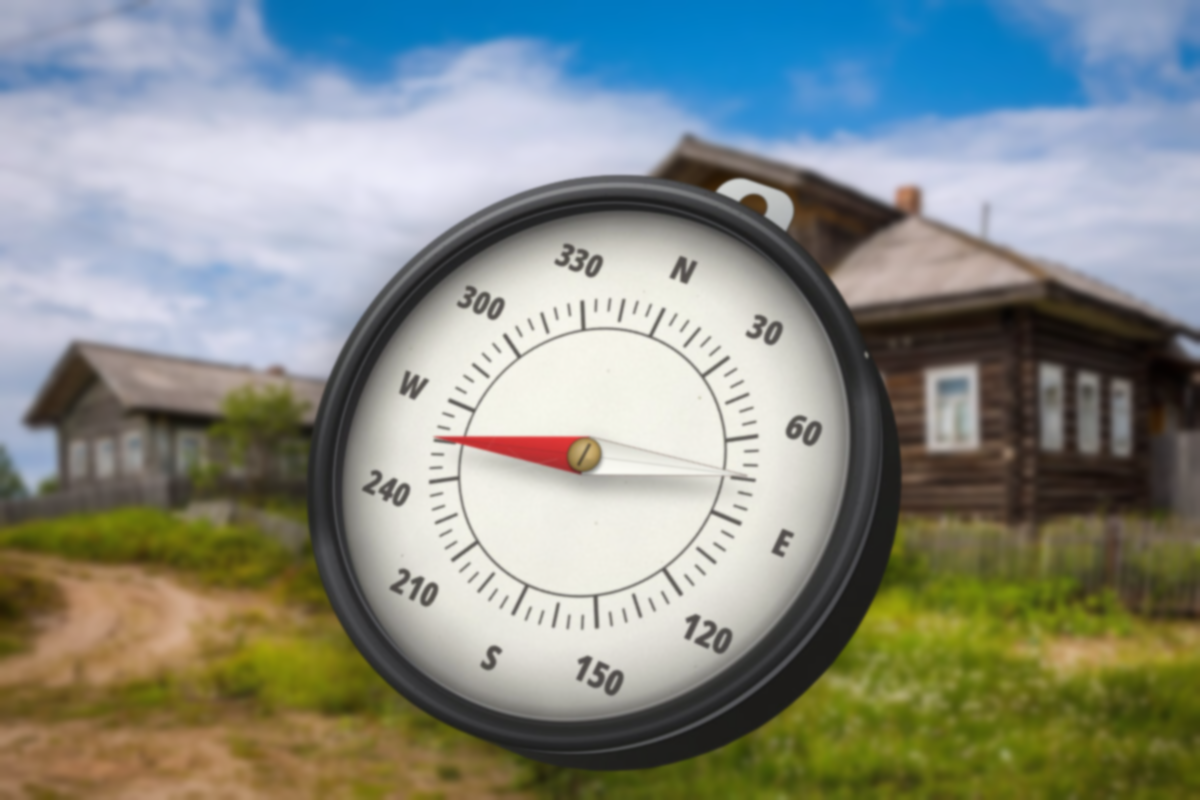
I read 255 °
